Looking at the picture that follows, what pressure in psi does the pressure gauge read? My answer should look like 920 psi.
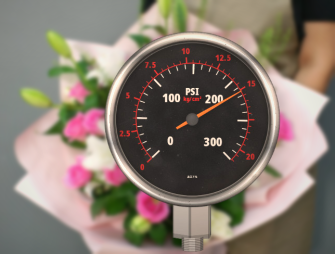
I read 215 psi
